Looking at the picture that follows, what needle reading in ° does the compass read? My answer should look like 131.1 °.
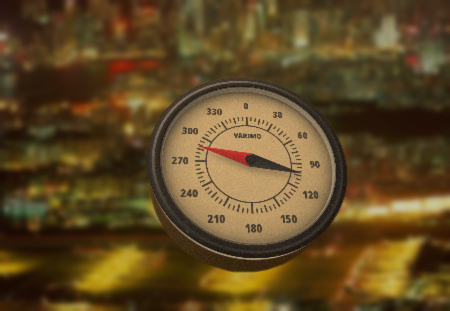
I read 285 °
